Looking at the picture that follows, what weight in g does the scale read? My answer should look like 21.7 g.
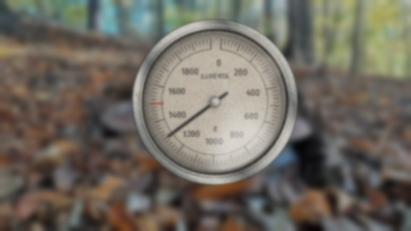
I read 1300 g
